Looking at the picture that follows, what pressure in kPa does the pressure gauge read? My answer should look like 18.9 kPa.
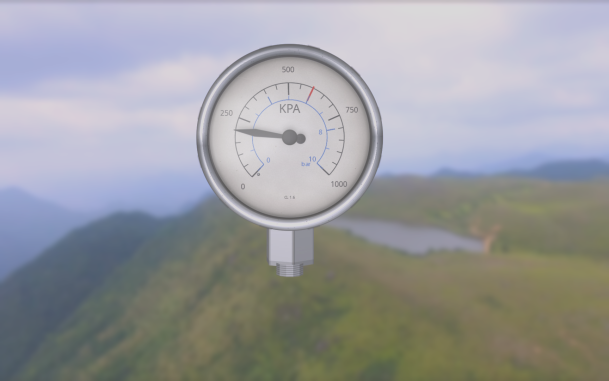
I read 200 kPa
